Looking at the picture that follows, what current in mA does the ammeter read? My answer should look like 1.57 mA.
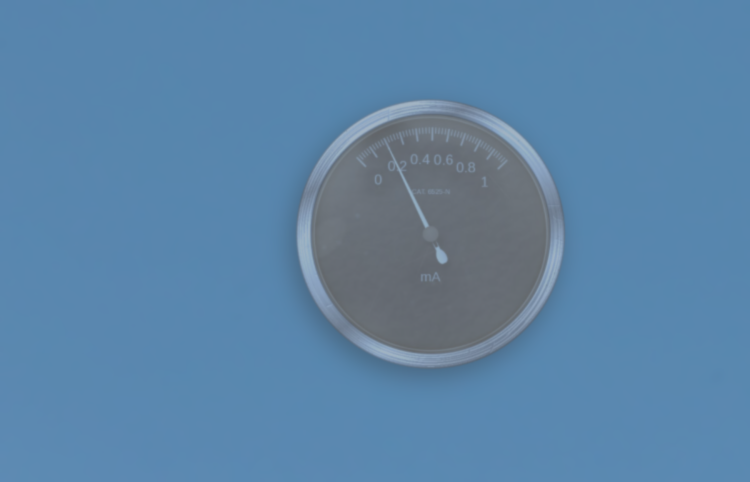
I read 0.2 mA
